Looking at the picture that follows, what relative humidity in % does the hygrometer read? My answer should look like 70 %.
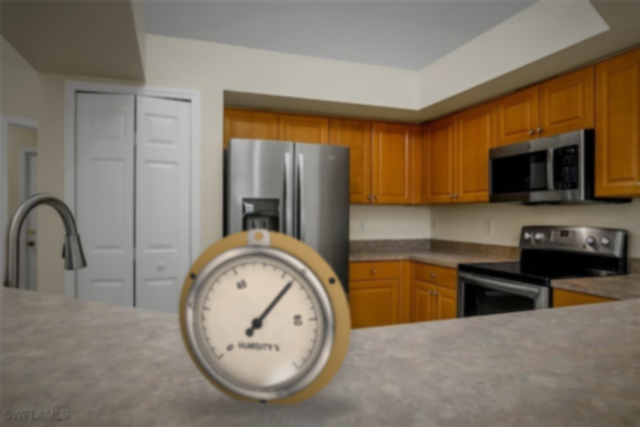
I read 64 %
